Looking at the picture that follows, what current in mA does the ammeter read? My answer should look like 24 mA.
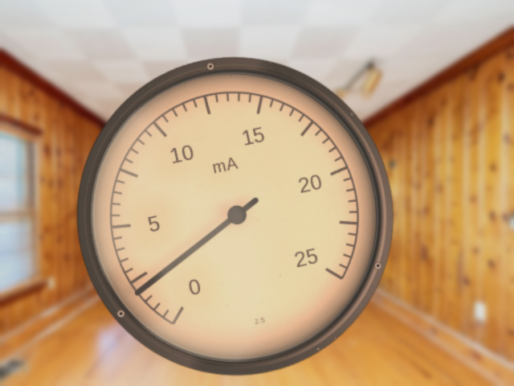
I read 2 mA
